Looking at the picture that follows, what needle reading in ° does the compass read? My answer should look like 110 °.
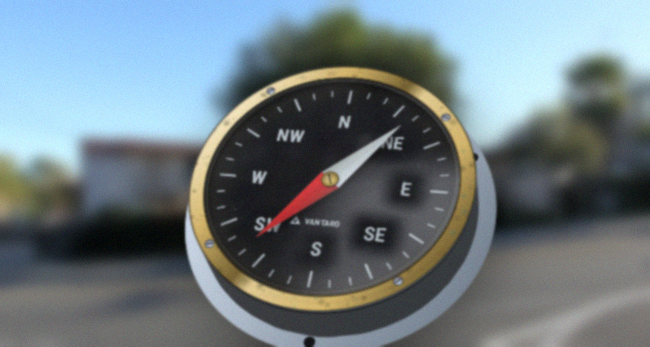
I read 220 °
